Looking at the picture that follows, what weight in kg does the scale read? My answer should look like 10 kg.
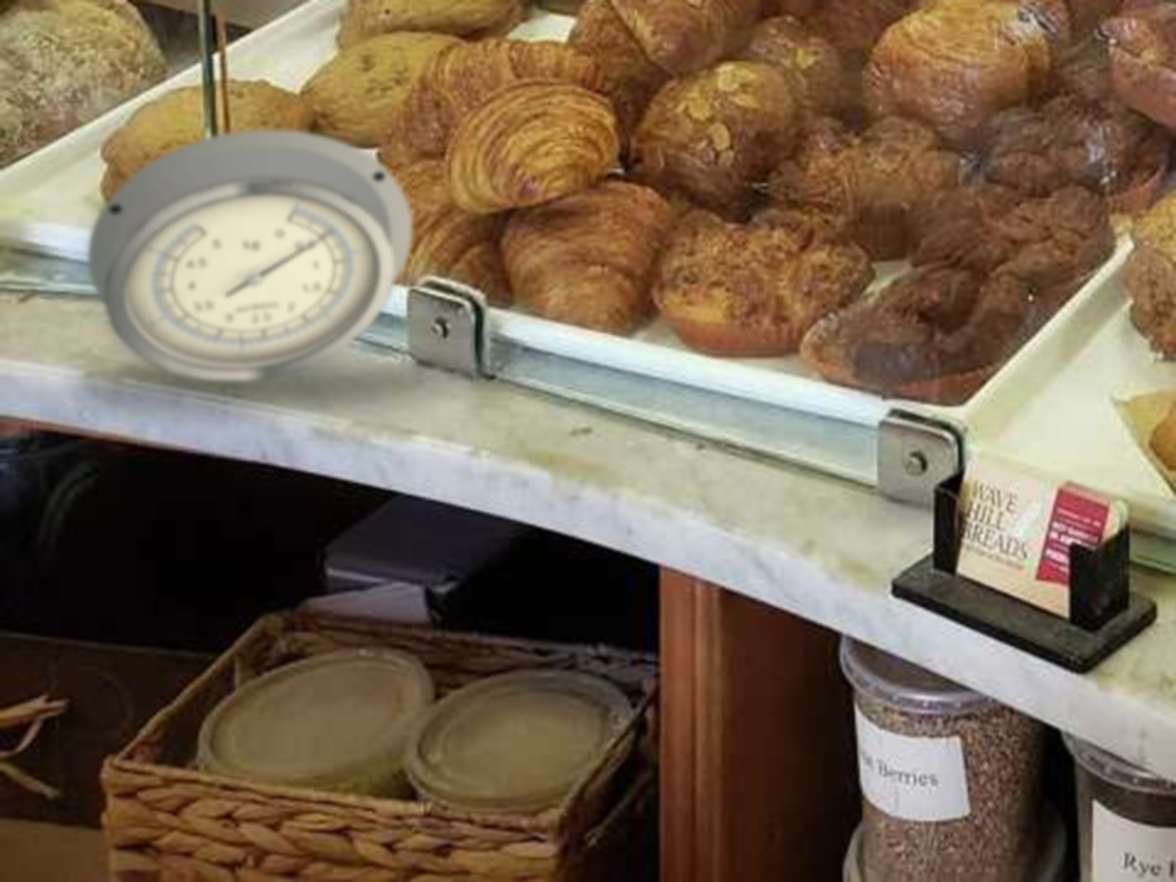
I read 0.5 kg
